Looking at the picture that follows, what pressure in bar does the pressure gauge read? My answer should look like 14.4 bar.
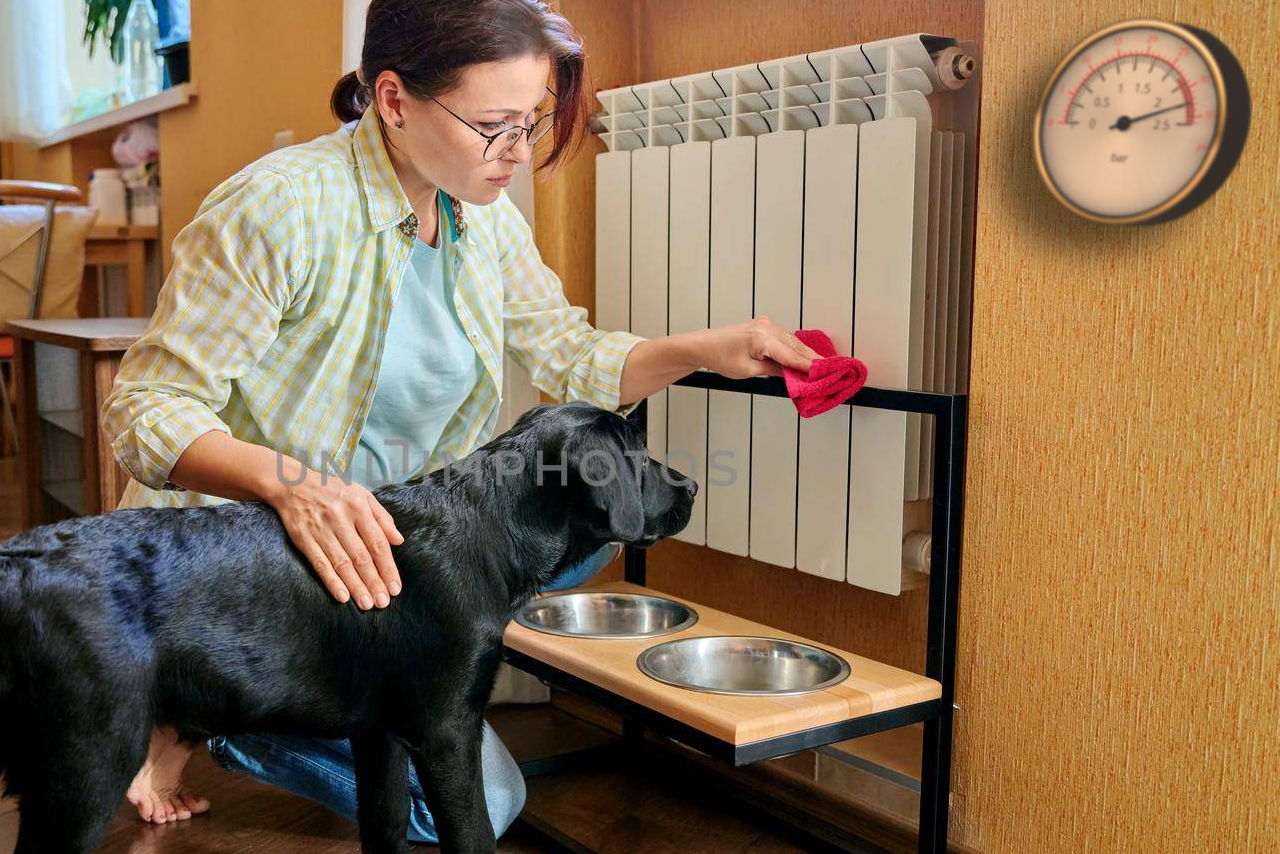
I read 2.25 bar
